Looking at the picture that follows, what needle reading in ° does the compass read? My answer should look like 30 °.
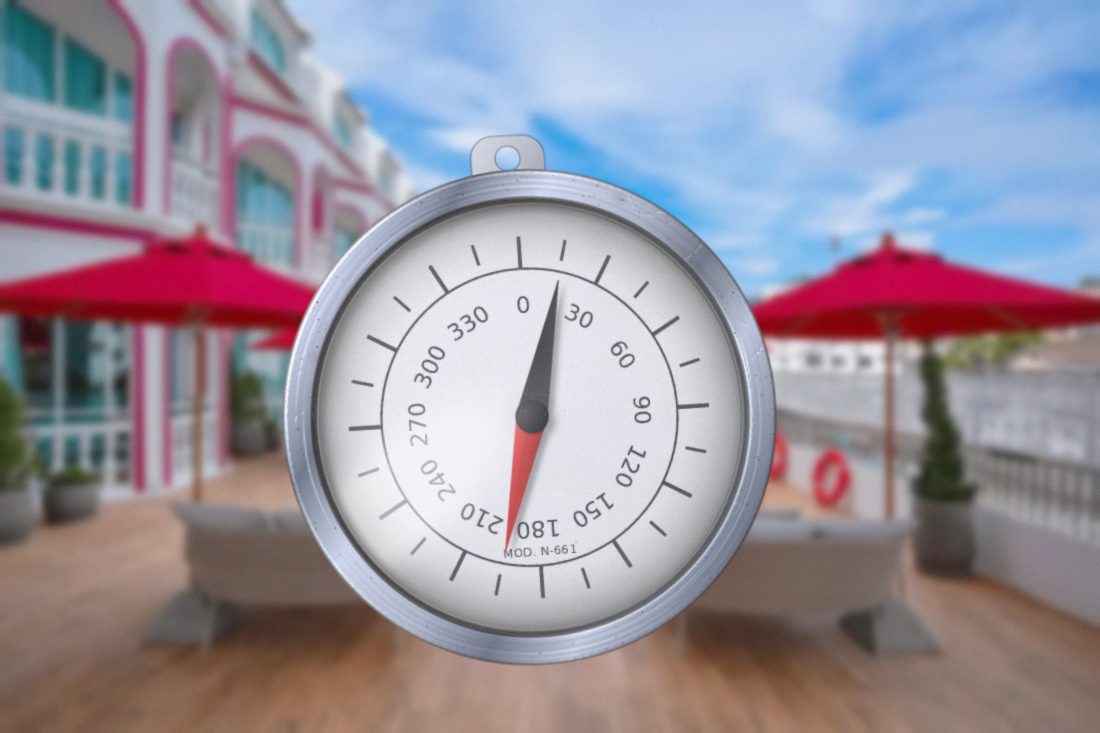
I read 195 °
